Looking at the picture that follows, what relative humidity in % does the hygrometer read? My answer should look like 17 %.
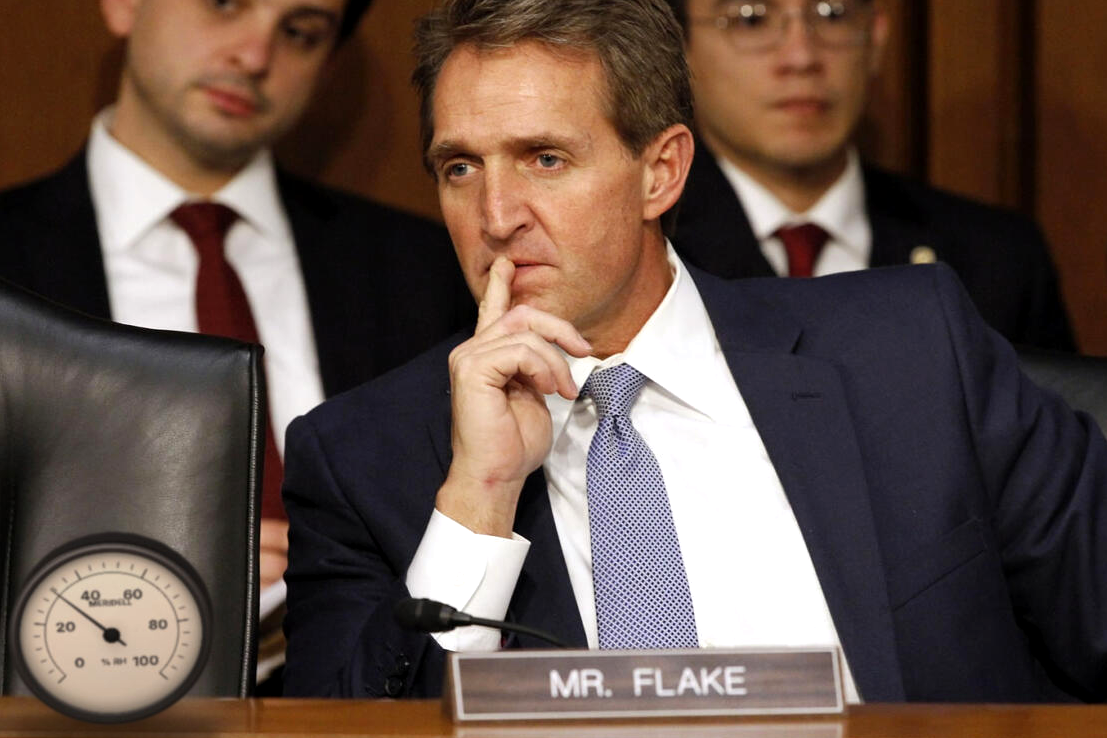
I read 32 %
